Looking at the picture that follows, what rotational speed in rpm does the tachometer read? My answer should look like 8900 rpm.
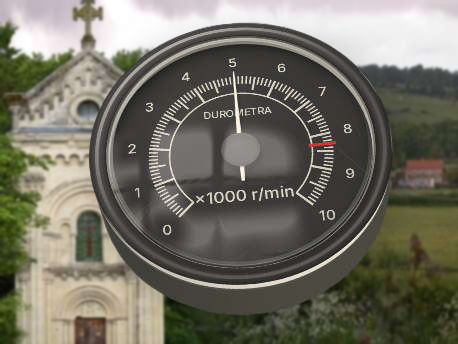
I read 5000 rpm
